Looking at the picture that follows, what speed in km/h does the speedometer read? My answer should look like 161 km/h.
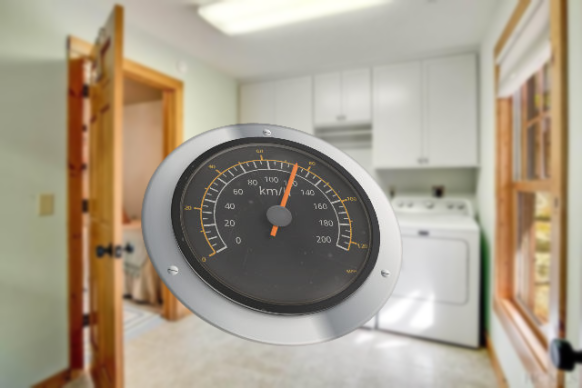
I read 120 km/h
